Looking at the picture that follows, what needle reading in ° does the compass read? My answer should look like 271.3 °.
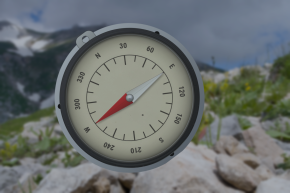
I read 270 °
